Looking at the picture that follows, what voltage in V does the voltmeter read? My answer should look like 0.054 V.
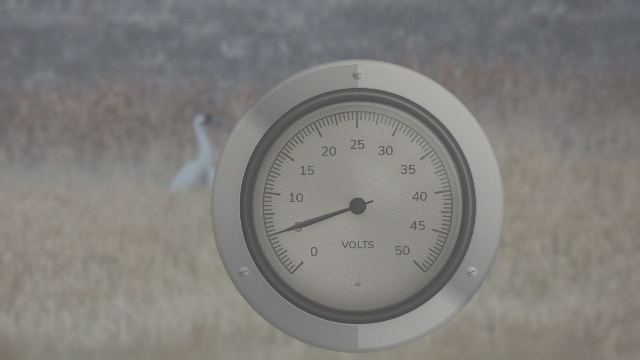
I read 5 V
